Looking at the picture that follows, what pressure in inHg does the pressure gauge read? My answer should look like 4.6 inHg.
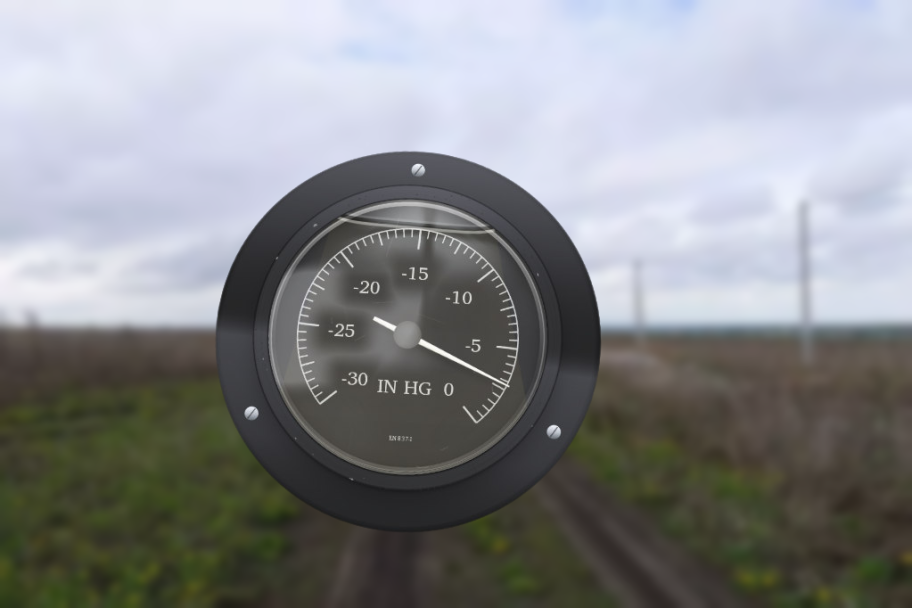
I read -2.75 inHg
